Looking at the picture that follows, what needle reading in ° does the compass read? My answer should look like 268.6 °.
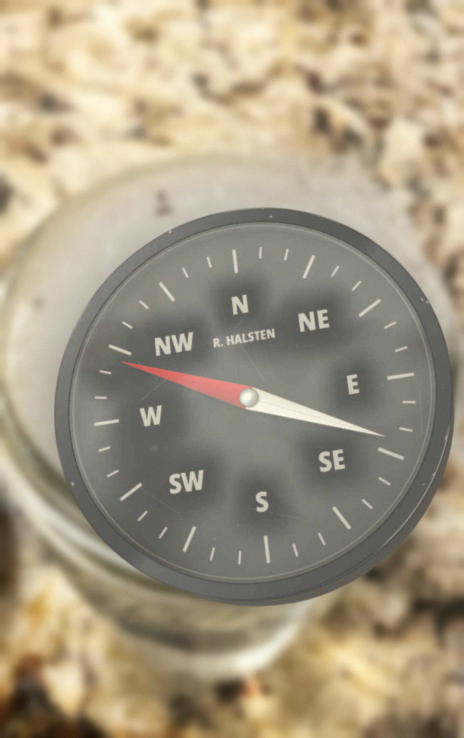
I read 295 °
